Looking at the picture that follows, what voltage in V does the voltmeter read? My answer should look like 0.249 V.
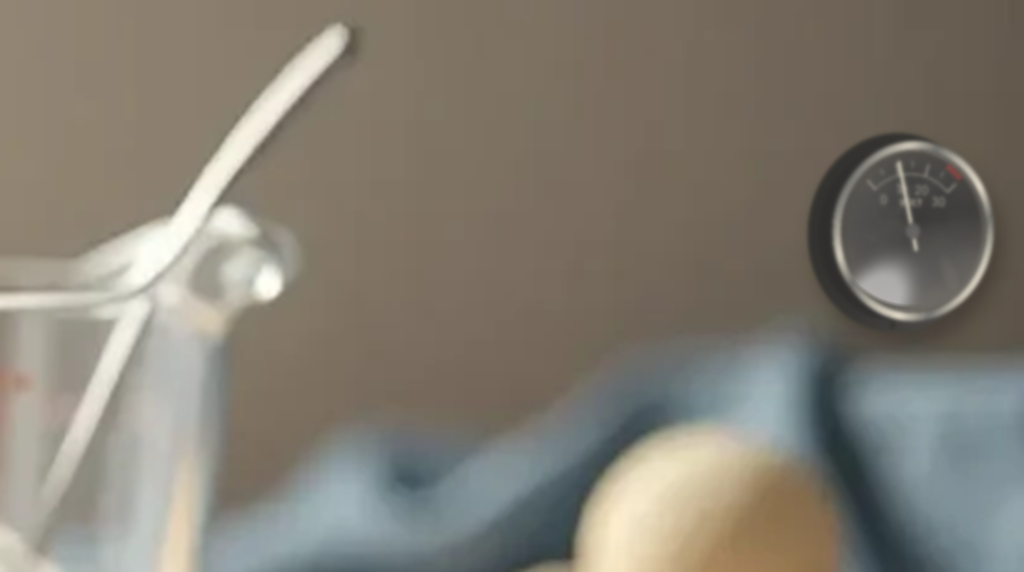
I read 10 V
